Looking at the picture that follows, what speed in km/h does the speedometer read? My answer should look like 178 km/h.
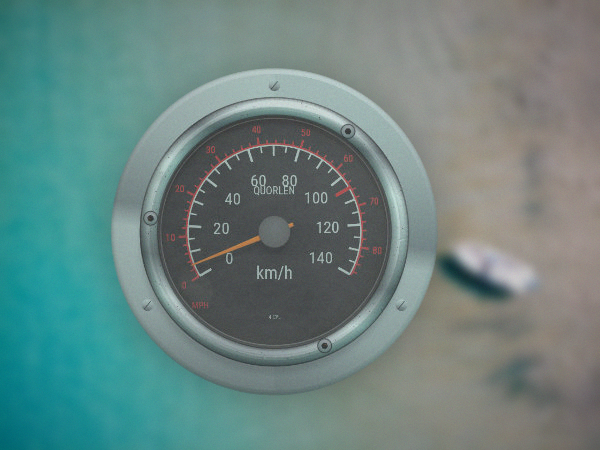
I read 5 km/h
